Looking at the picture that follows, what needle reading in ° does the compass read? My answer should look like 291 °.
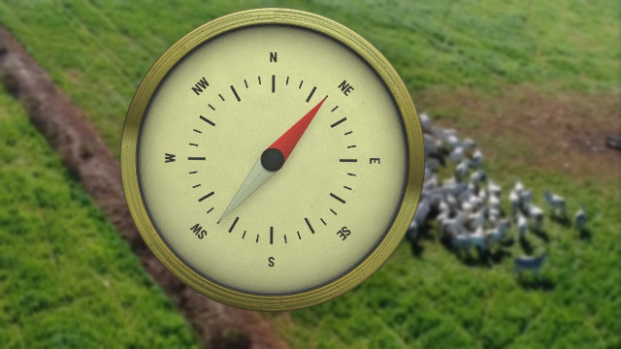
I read 40 °
